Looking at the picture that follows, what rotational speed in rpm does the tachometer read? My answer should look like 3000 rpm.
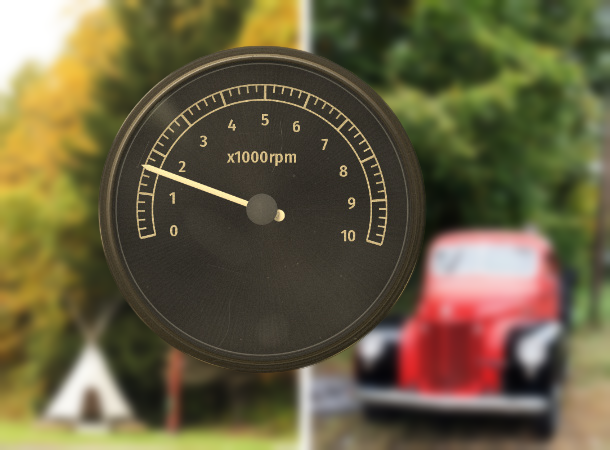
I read 1600 rpm
